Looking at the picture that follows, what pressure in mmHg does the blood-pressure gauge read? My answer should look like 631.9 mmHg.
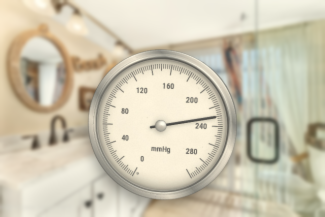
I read 230 mmHg
